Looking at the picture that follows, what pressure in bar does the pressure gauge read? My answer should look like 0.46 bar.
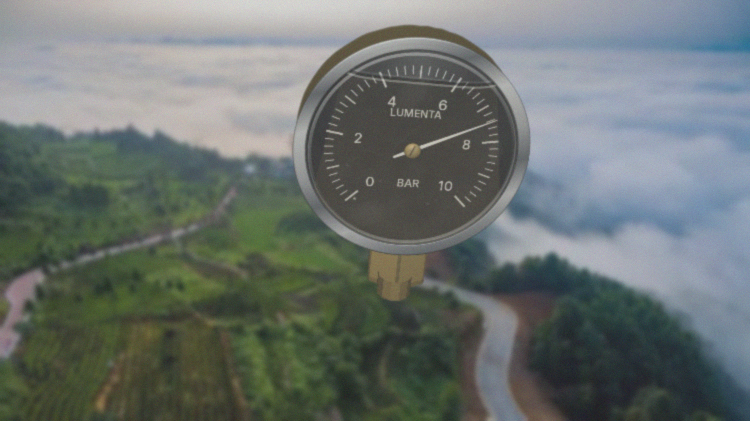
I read 7.4 bar
